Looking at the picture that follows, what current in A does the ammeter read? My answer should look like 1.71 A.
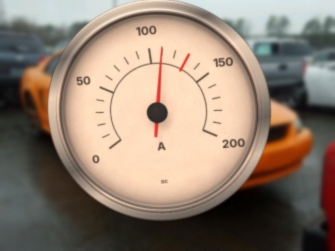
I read 110 A
